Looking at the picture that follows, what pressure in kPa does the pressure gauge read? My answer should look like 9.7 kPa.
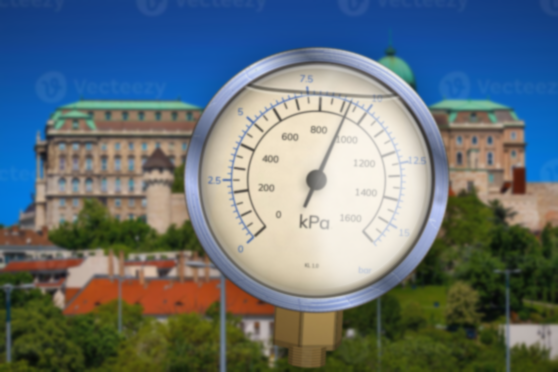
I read 925 kPa
